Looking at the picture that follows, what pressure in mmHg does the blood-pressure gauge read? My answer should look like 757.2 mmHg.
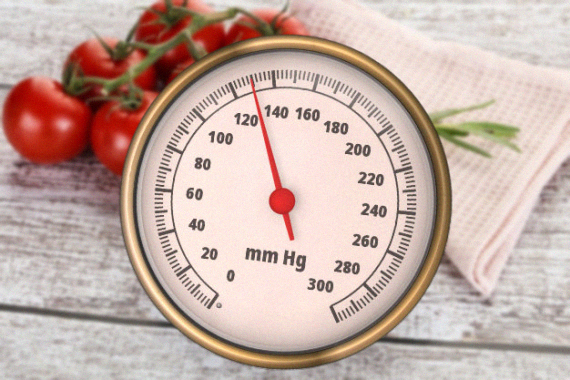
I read 130 mmHg
